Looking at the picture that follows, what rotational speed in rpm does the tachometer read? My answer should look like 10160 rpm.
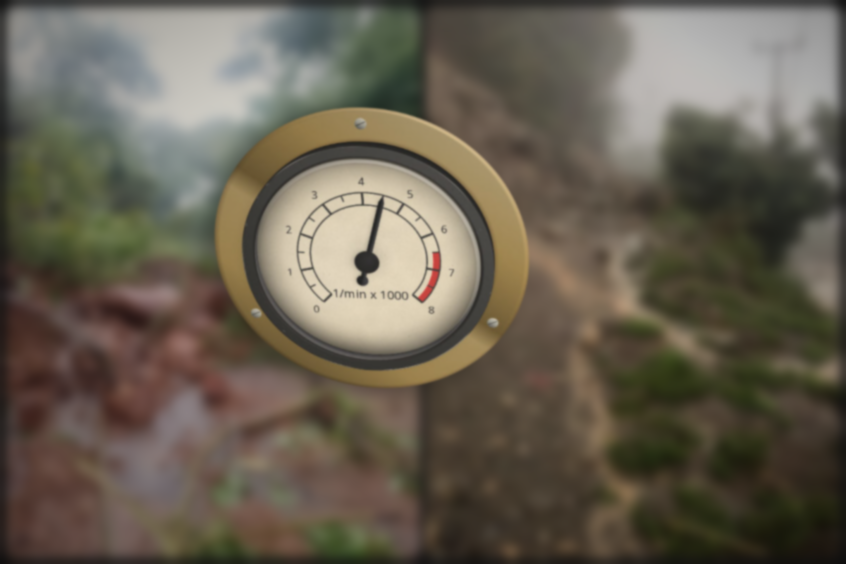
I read 4500 rpm
